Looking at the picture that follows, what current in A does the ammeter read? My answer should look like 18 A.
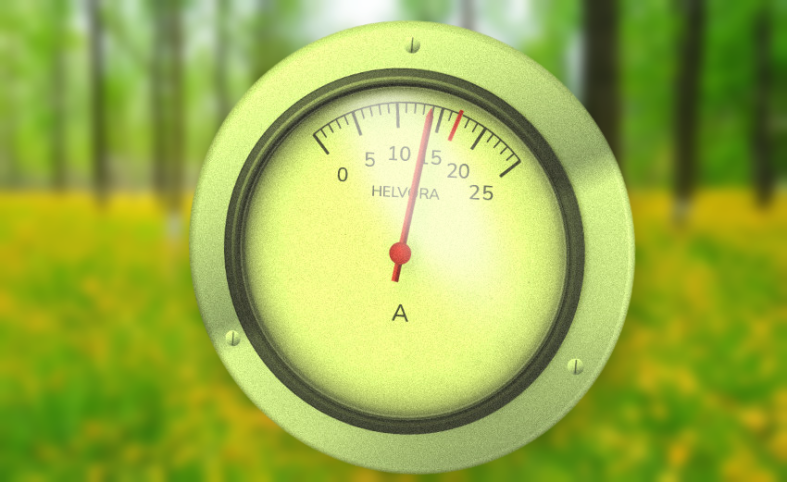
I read 14 A
